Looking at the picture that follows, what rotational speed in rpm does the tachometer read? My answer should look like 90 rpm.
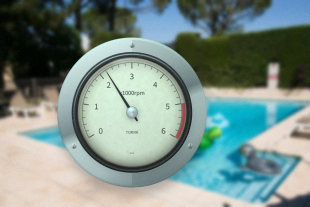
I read 2200 rpm
